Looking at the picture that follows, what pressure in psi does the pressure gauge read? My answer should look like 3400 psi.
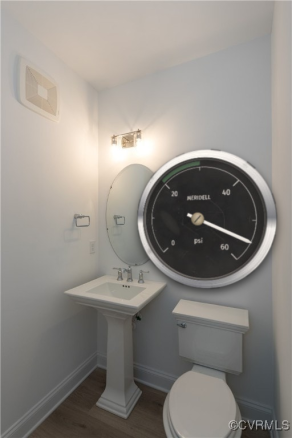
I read 55 psi
